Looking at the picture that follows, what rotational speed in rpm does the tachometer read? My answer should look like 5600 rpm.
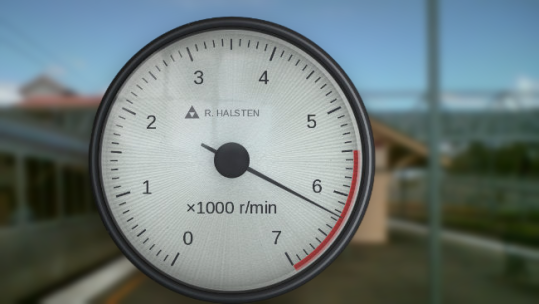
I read 6250 rpm
